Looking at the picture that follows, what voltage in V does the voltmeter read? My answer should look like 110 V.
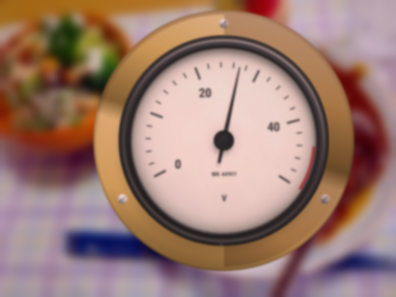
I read 27 V
